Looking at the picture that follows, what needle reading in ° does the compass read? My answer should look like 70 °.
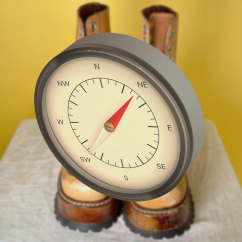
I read 45 °
